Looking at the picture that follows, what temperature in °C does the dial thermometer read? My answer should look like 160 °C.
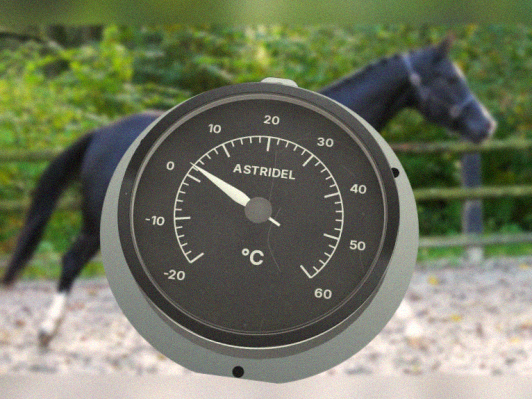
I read 2 °C
